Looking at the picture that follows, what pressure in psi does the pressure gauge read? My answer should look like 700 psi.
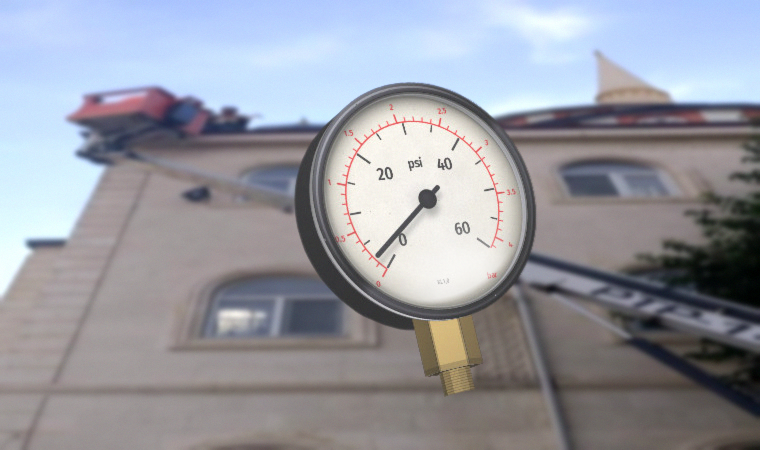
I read 2.5 psi
